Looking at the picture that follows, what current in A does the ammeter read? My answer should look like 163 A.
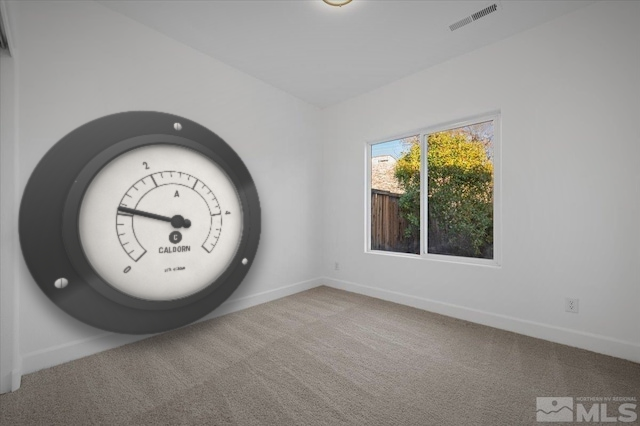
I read 1.1 A
